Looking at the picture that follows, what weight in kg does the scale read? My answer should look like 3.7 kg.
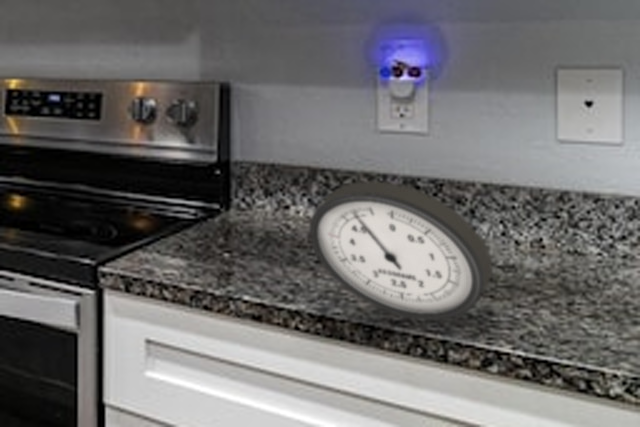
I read 4.75 kg
